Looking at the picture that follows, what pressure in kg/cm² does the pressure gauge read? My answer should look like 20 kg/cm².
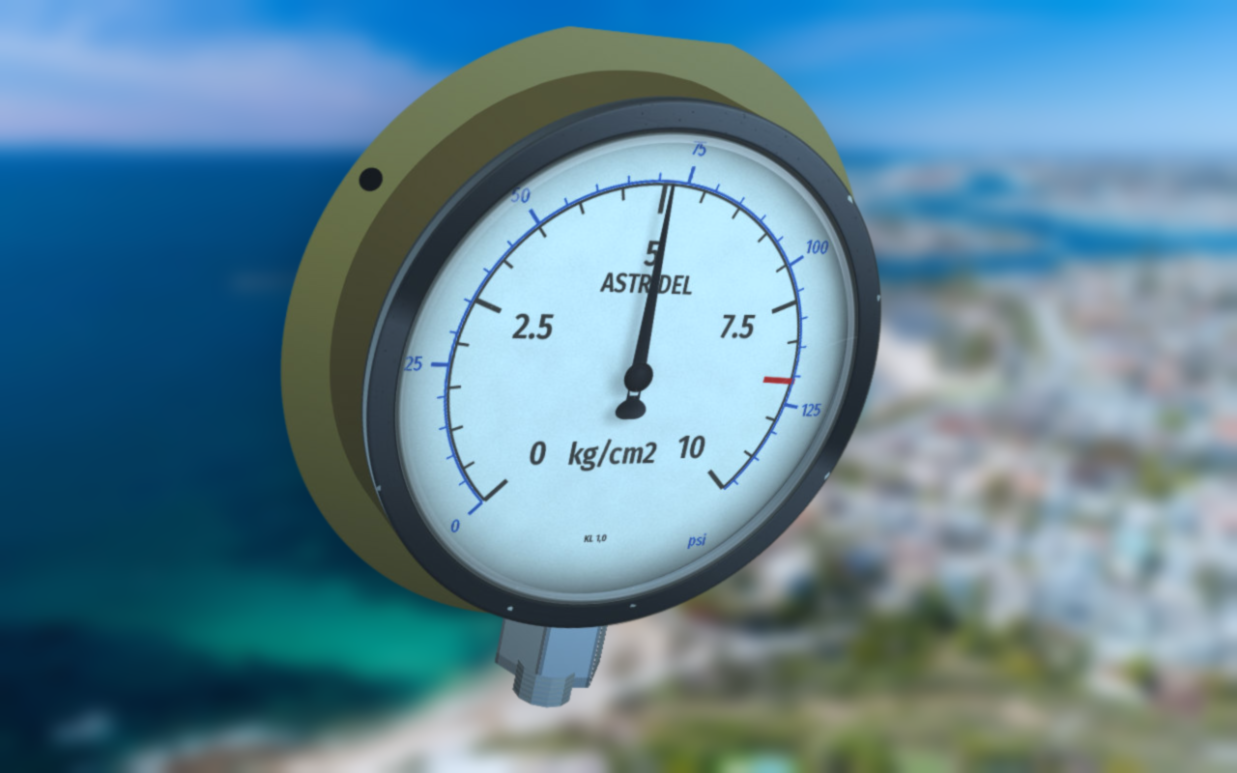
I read 5 kg/cm²
